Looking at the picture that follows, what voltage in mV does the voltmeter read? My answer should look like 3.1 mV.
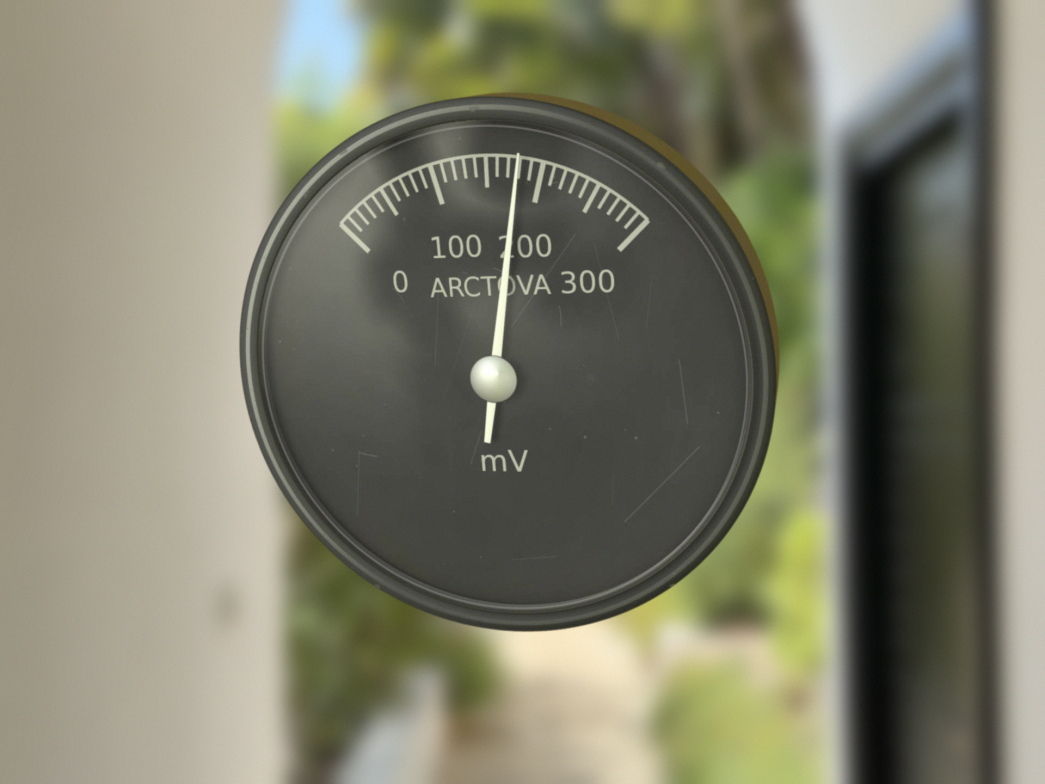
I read 180 mV
